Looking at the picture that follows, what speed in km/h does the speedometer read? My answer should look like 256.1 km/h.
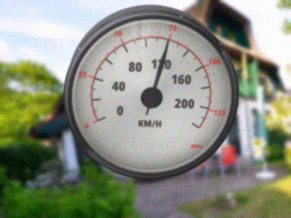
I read 120 km/h
